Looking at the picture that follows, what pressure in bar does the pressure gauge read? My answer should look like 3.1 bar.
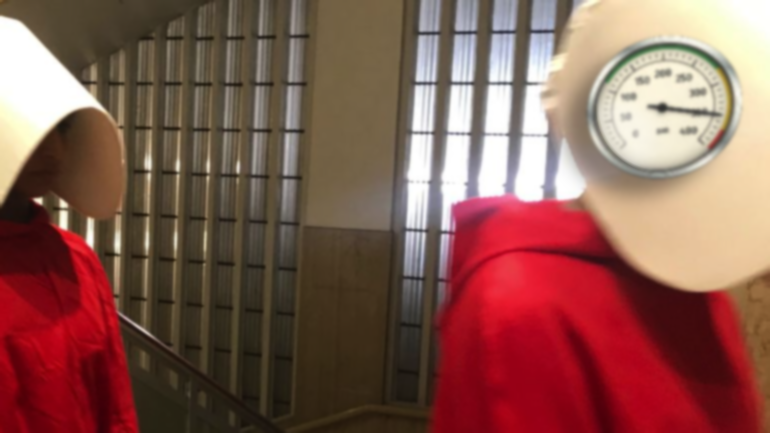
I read 350 bar
